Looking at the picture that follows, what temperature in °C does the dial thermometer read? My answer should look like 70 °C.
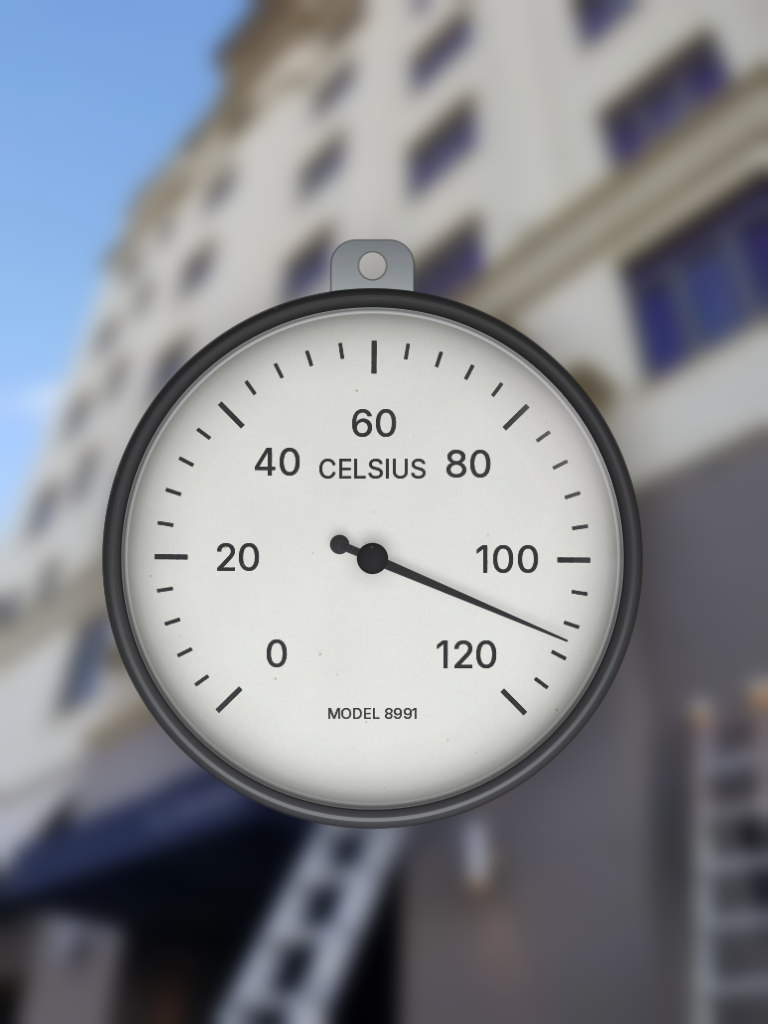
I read 110 °C
